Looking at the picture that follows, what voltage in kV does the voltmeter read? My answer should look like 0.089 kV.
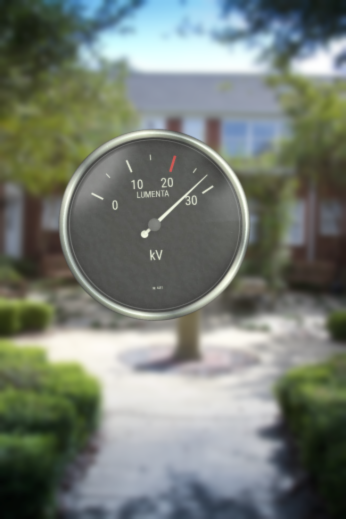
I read 27.5 kV
